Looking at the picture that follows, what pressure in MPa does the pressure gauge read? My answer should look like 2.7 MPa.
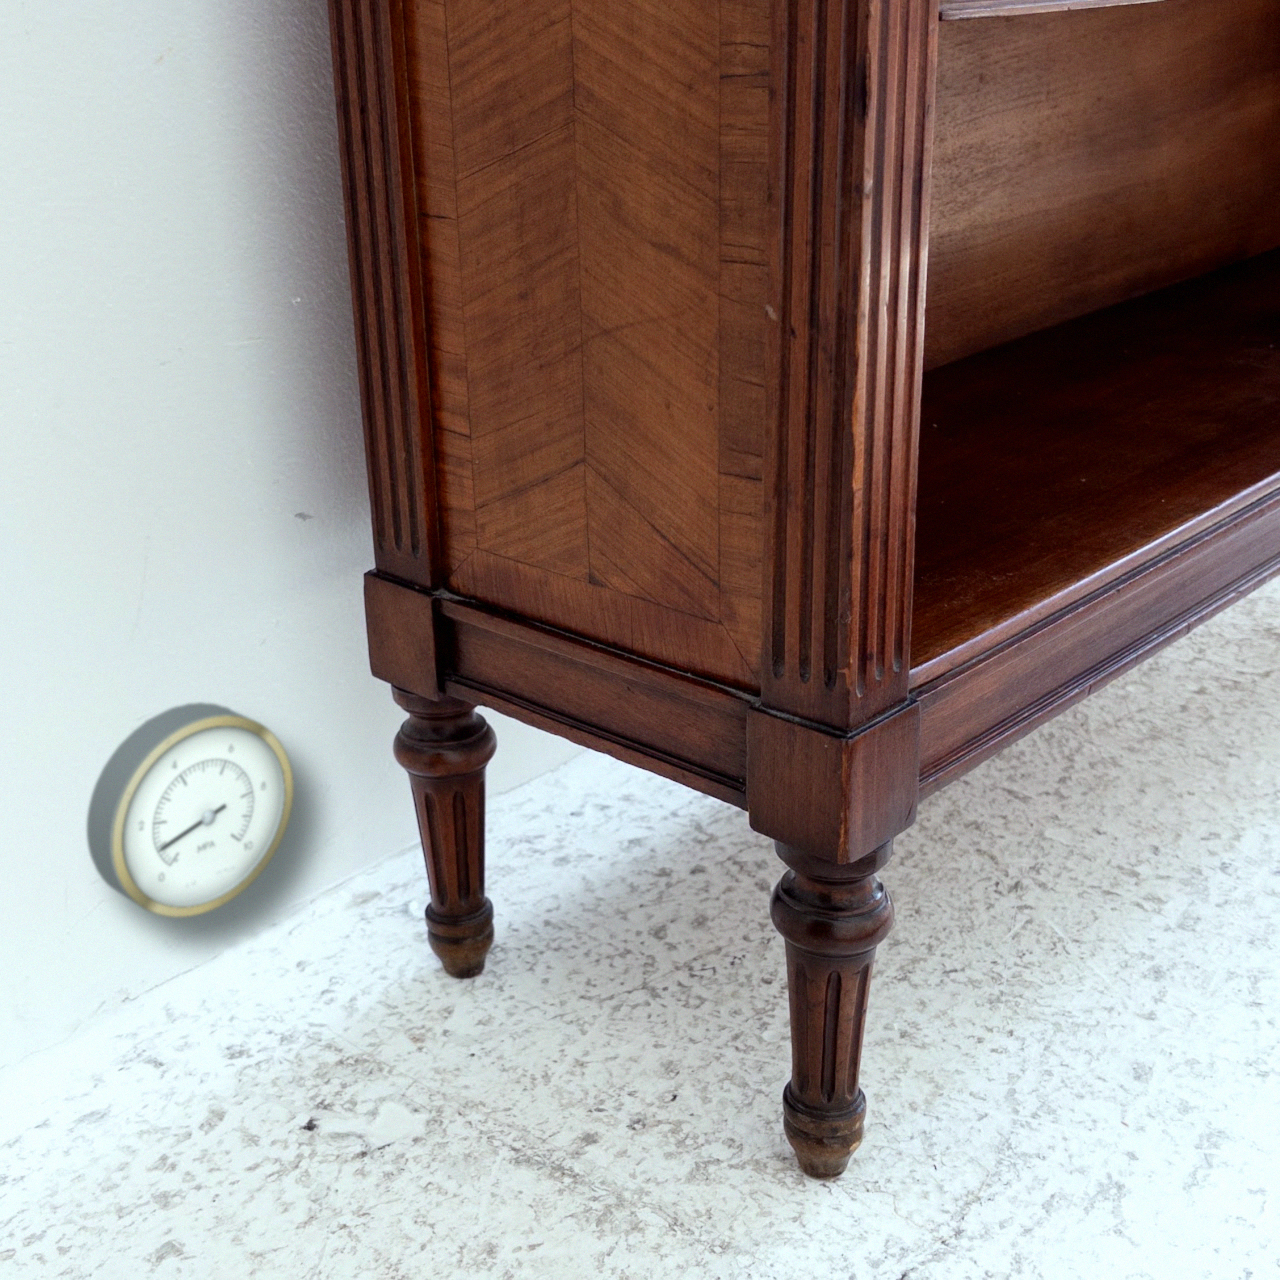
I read 1 MPa
